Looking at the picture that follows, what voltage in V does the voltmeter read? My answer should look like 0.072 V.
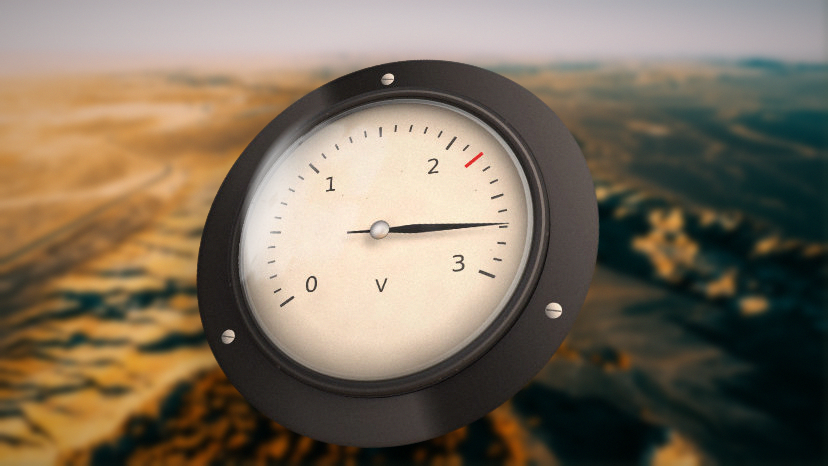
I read 2.7 V
